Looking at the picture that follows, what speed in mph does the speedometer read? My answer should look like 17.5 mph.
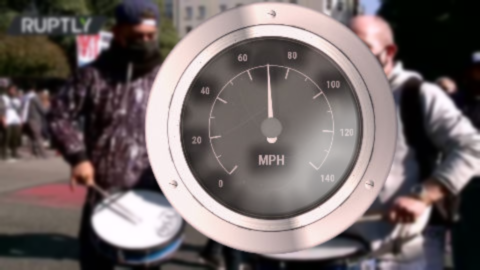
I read 70 mph
